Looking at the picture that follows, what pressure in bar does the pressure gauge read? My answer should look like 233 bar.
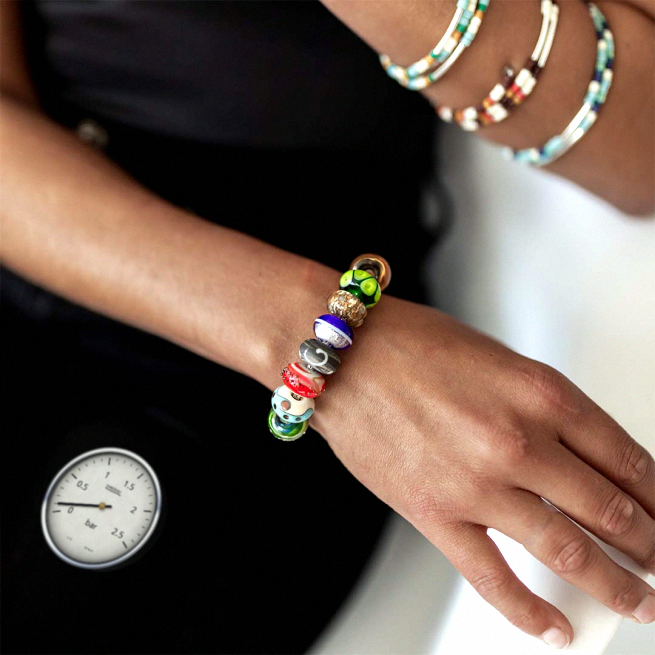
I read 0.1 bar
